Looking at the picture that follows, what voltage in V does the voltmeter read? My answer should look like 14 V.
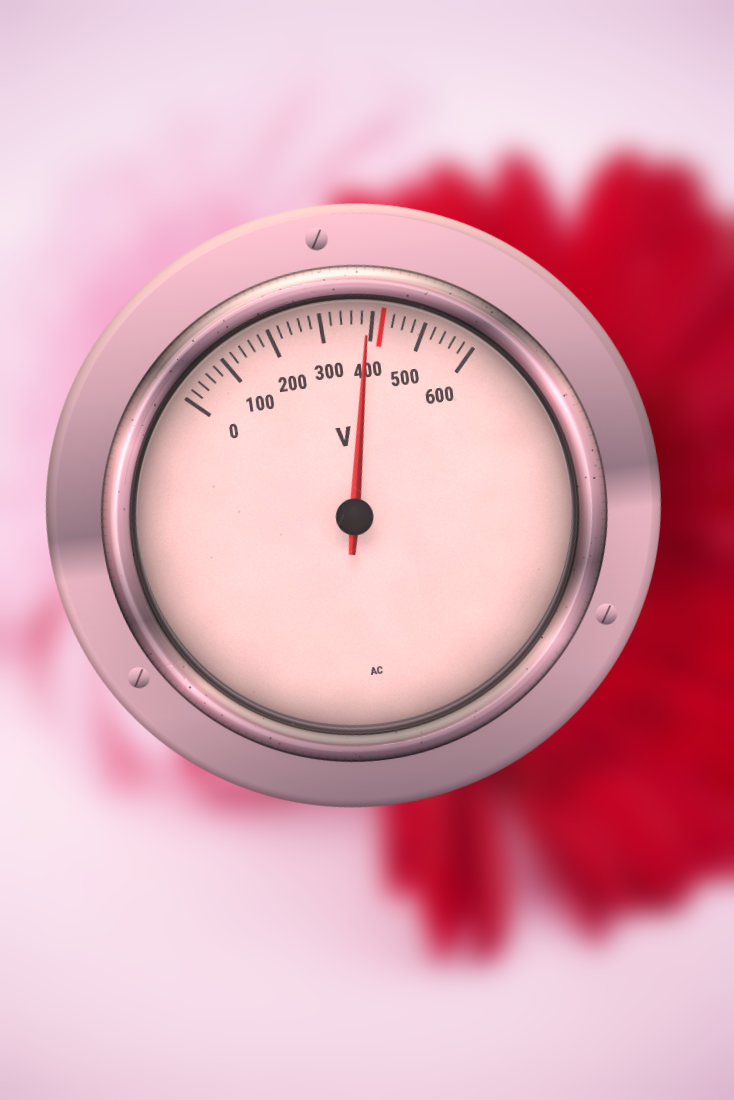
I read 390 V
